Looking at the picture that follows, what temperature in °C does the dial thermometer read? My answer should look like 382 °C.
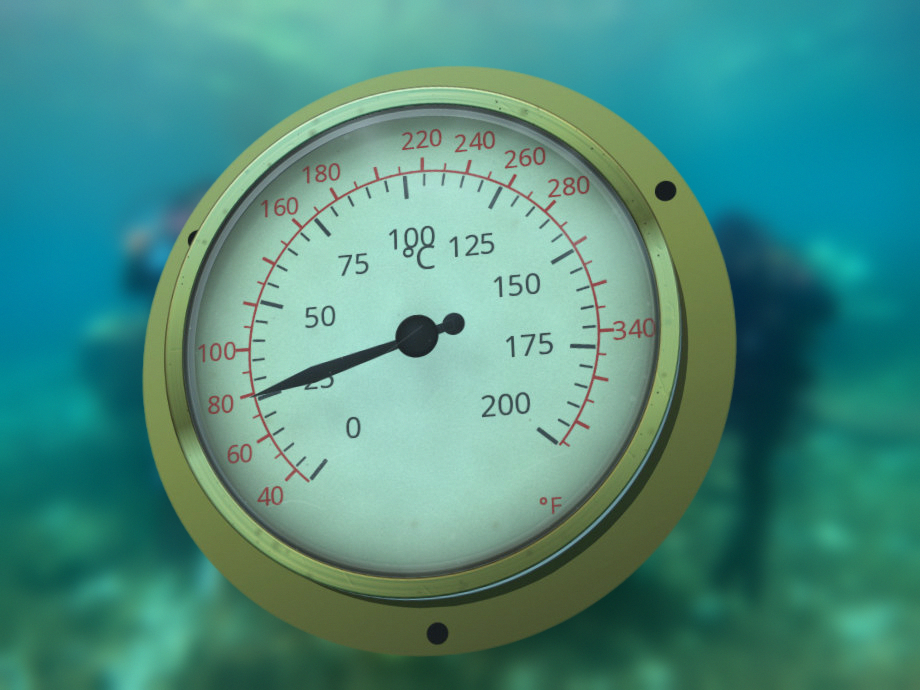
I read 25 °C
